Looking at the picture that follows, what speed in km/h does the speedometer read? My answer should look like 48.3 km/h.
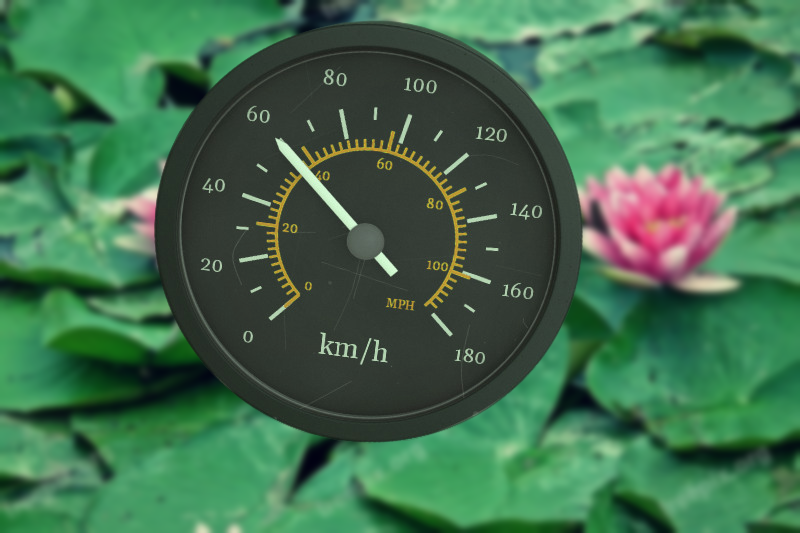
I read 60 km/h
